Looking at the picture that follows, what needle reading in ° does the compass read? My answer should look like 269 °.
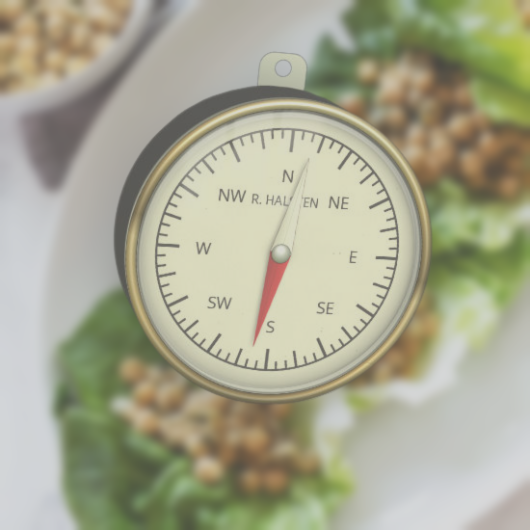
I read 190 °
